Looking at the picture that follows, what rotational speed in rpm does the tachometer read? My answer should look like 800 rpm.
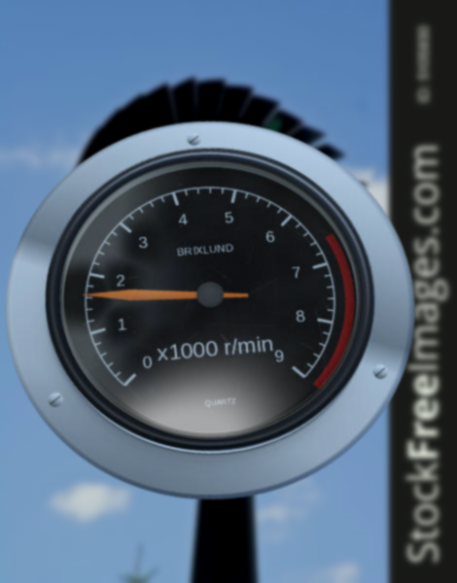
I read 1600 rpm
